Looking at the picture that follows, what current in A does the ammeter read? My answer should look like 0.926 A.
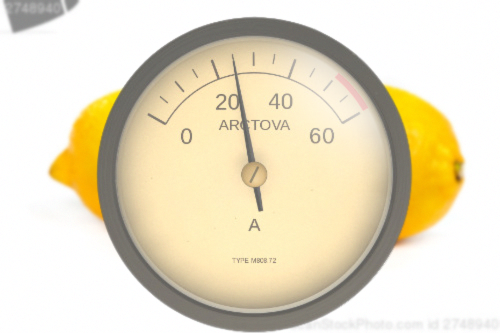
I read 25 A
